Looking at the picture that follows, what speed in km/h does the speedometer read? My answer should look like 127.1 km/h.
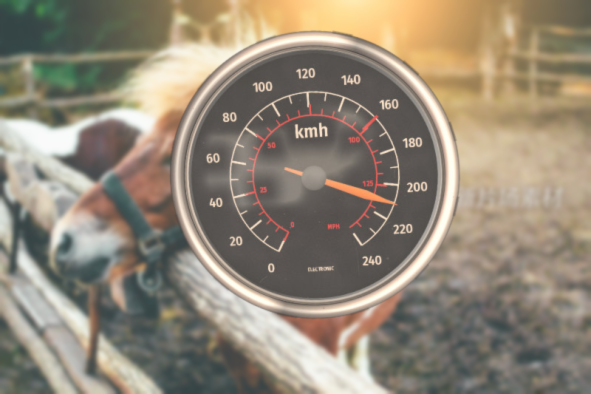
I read 210 km/h
